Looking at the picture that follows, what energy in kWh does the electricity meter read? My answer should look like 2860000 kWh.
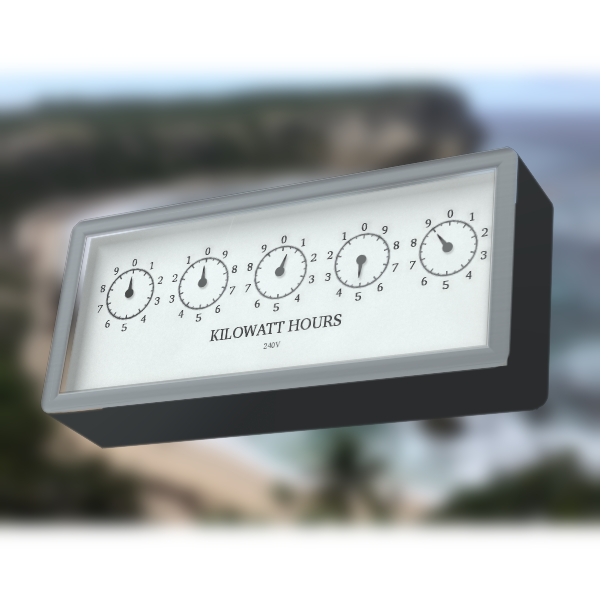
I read 49 kWh
